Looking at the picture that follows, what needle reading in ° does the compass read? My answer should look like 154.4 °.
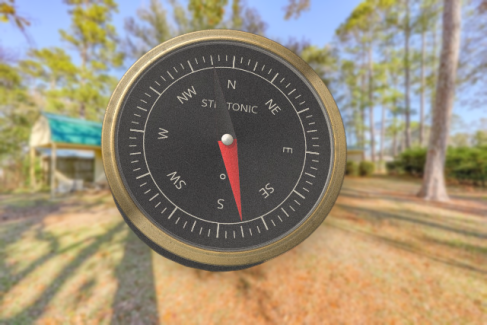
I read 165 °
